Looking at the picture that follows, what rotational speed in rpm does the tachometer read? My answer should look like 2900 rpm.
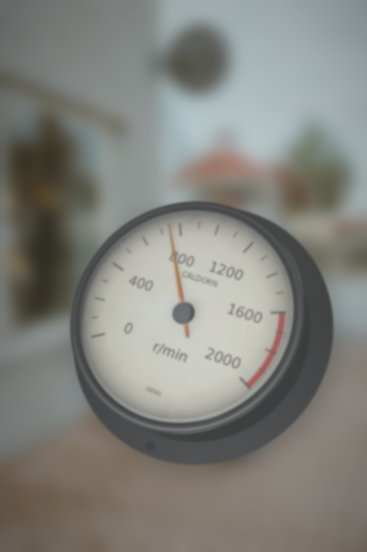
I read 750 rpm
